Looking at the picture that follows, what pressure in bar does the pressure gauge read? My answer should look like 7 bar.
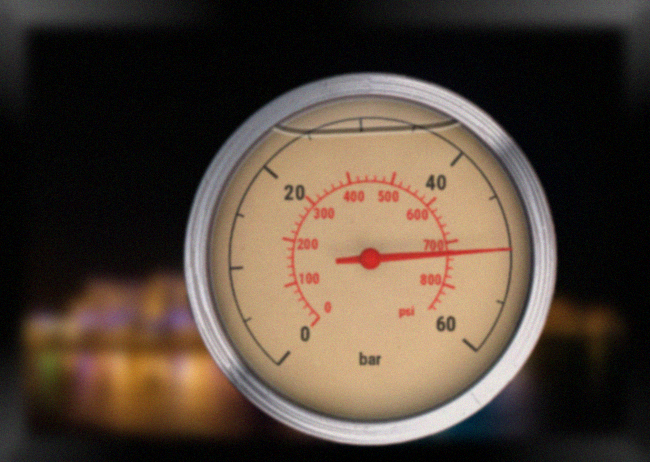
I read 50 bar
